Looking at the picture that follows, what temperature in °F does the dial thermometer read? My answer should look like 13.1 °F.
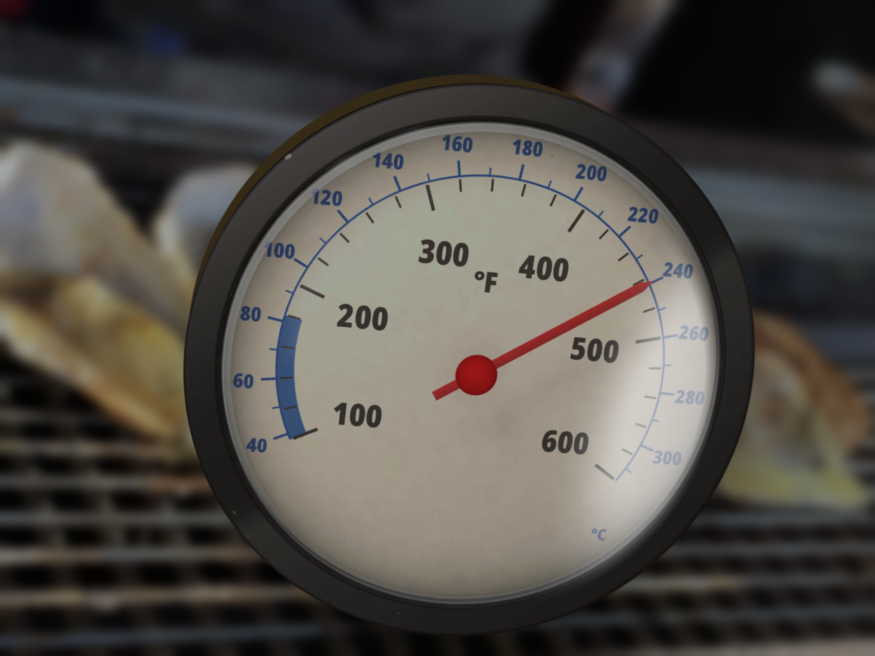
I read 460 °F
